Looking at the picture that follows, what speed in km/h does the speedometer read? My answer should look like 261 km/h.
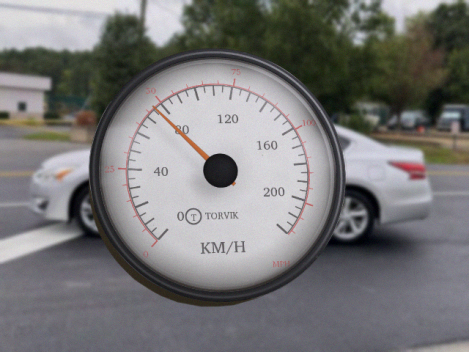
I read 75 km/h
